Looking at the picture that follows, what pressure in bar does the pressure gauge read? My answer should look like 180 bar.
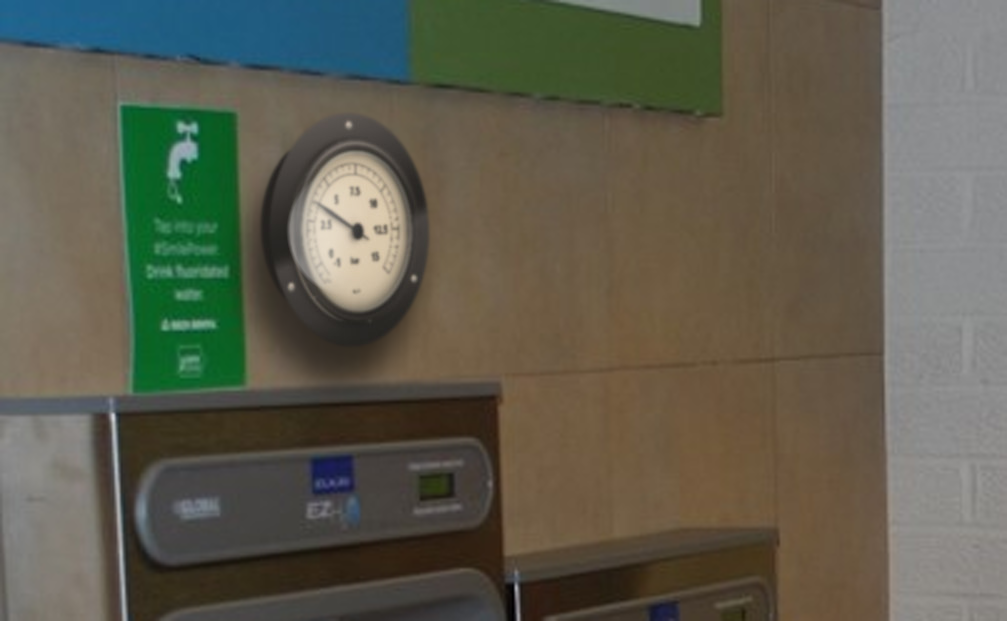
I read 3.5 bar
